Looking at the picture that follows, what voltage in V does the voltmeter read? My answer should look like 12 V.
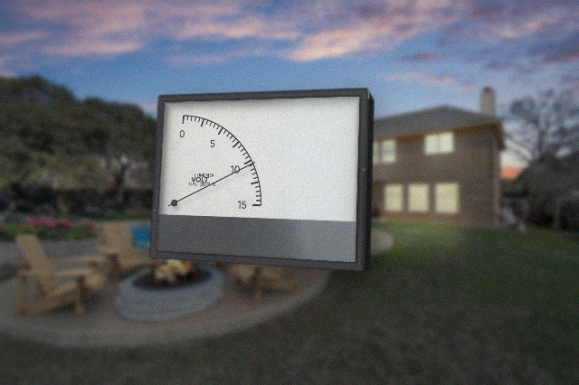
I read 10.5 V
